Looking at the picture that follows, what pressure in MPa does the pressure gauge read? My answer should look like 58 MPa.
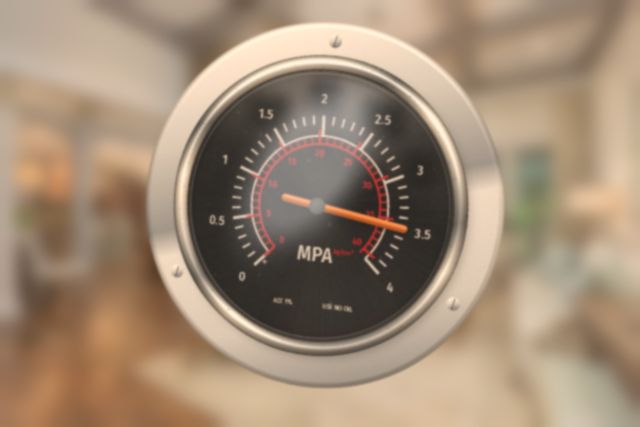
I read 3.5 MPa
